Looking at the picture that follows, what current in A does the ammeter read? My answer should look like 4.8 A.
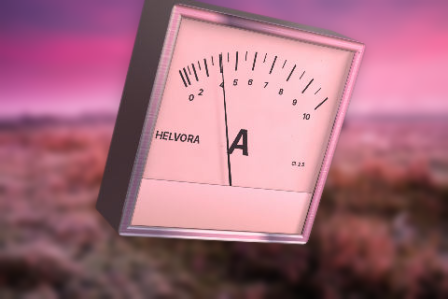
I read 4 A
